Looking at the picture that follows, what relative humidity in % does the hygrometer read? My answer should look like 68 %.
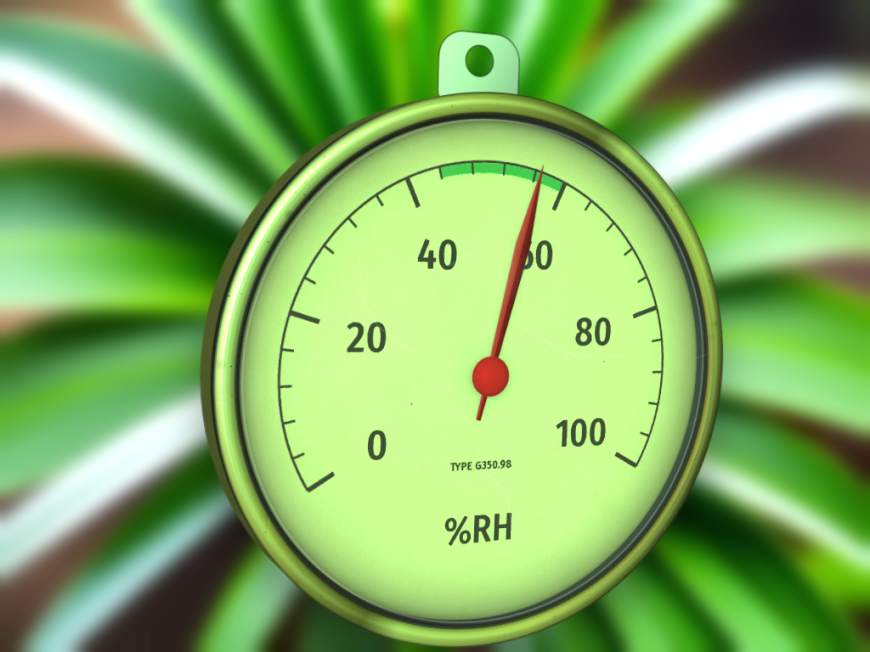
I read 56 %
